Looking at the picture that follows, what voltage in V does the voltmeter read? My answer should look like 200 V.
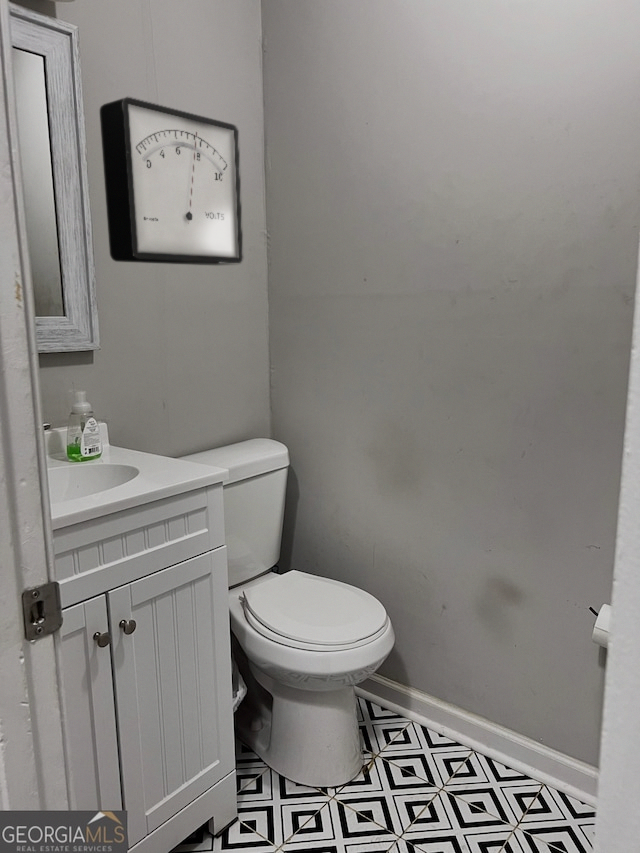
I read 7.5 V
